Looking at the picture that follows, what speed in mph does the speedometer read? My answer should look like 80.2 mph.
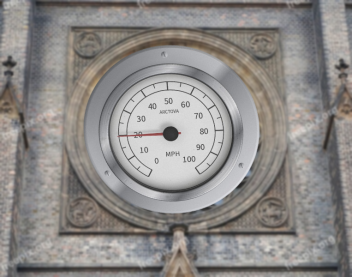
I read 20 mph
